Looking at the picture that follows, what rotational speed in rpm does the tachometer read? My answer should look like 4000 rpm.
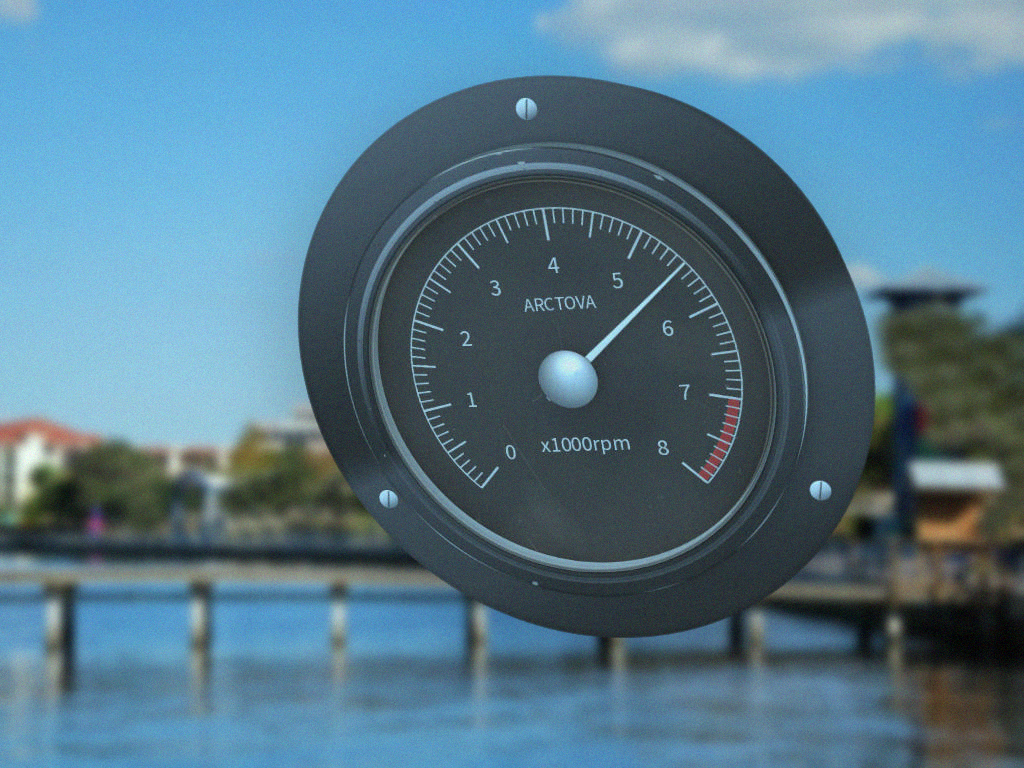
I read 5500 rpm
